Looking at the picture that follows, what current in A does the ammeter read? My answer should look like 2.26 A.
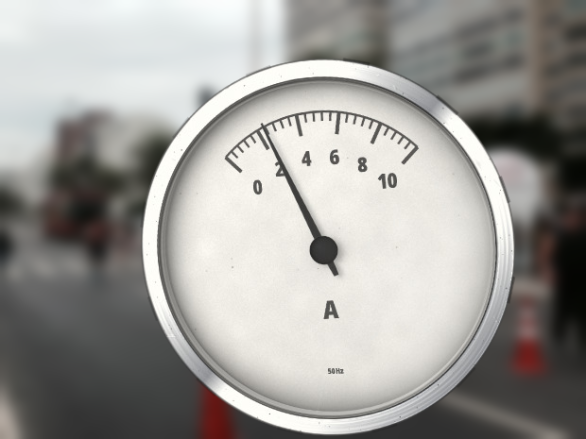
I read 2.4 A
